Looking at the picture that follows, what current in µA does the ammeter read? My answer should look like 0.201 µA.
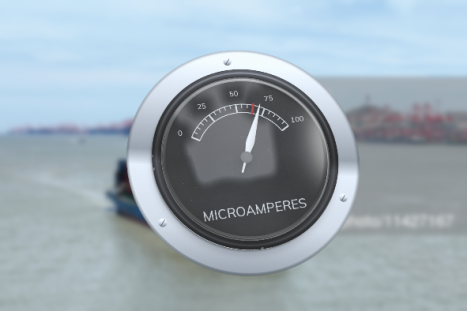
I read 70 µA
